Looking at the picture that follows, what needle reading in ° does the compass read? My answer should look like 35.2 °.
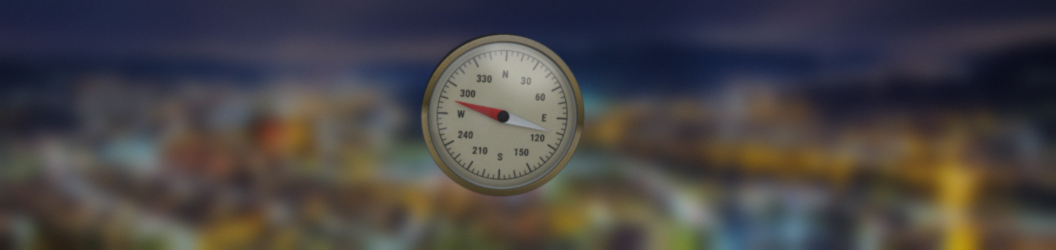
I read 285 °
